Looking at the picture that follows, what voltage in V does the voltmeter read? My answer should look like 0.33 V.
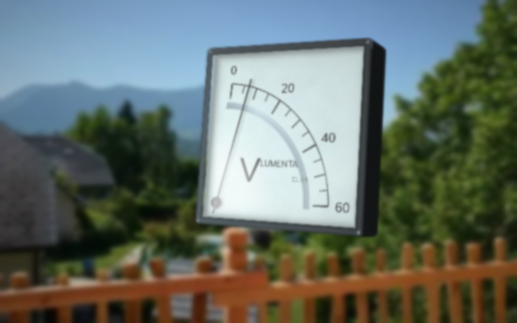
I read 7.5 V
